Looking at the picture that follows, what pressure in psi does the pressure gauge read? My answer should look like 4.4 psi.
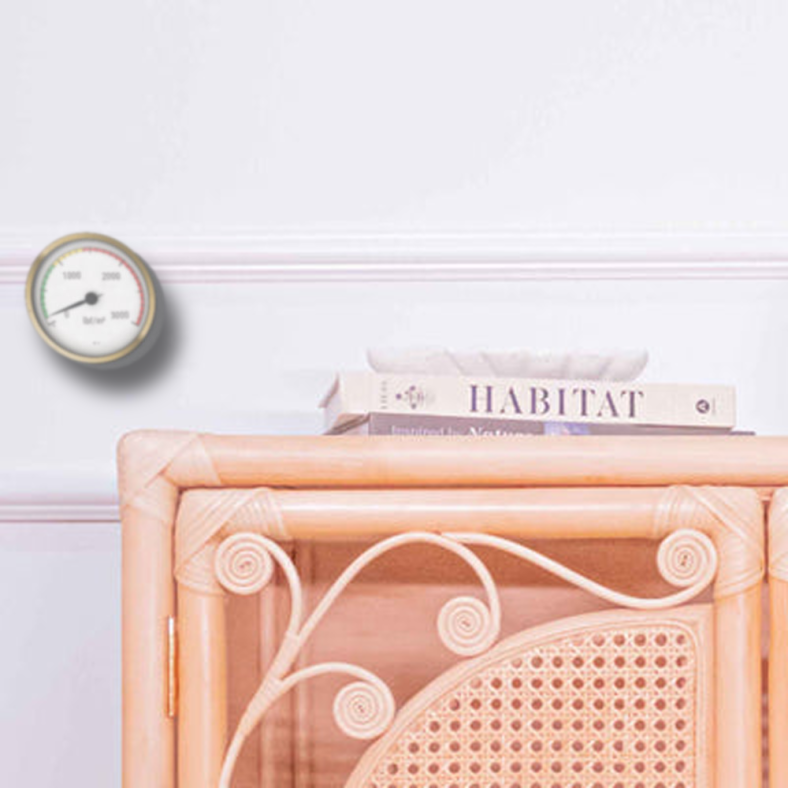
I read 100 psi
